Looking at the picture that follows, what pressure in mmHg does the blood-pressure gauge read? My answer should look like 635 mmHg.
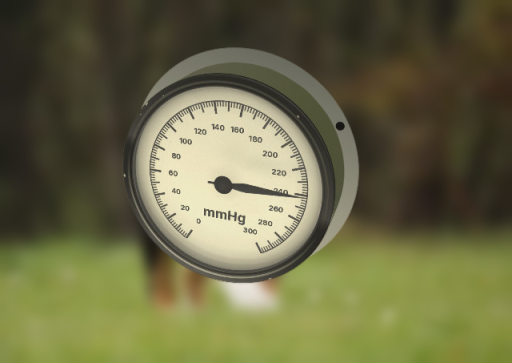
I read 240 mmHg
